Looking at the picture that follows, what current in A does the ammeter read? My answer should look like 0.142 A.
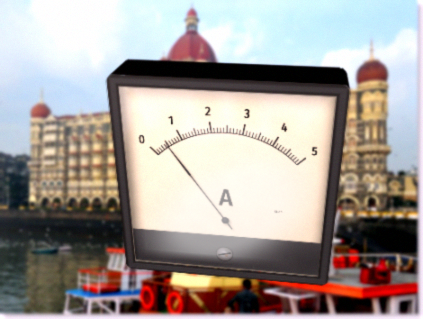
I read 0.5 A
